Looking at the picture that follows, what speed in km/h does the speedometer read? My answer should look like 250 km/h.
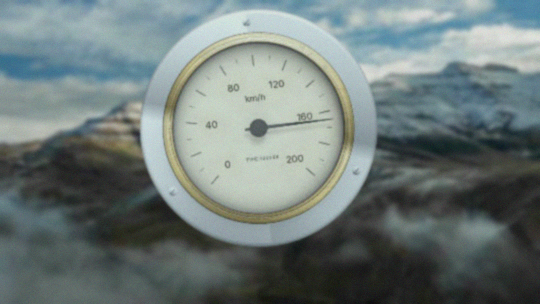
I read 165 km/h
